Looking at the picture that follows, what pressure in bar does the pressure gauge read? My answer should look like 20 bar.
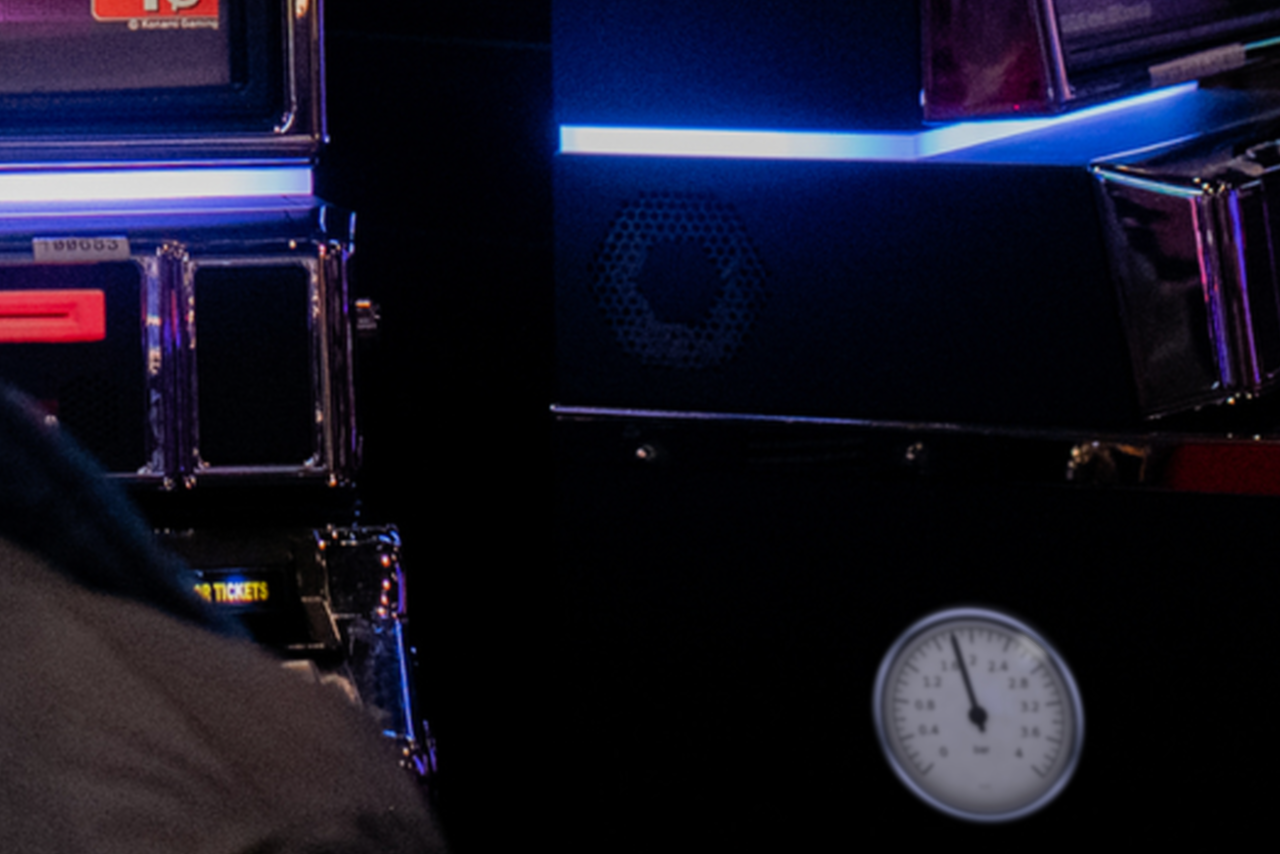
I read 1.8 bar
